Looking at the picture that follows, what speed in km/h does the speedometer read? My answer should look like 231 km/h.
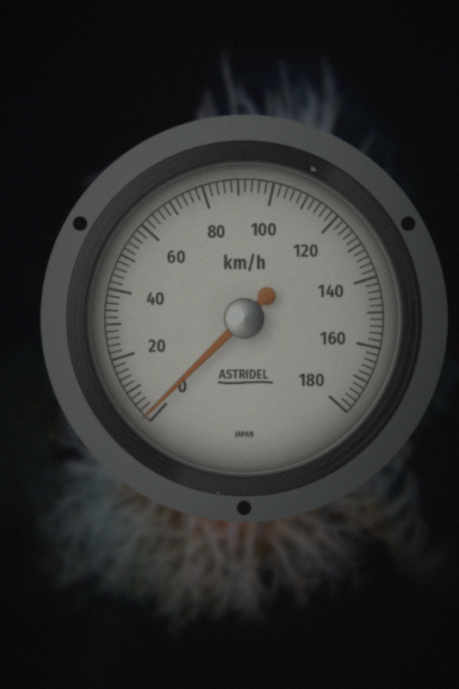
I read 2 km/h
